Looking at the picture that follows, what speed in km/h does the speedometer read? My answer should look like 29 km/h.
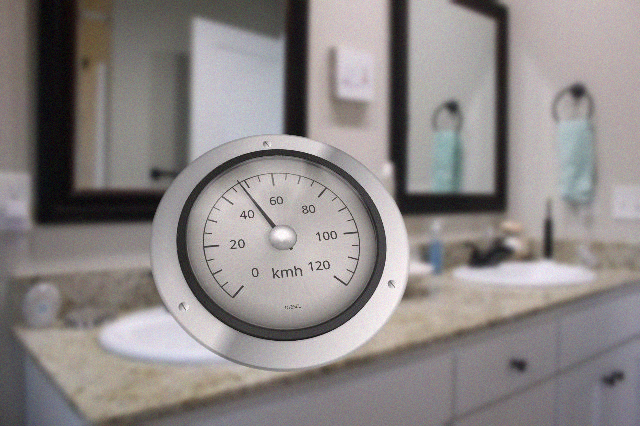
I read 47.5 km/h
